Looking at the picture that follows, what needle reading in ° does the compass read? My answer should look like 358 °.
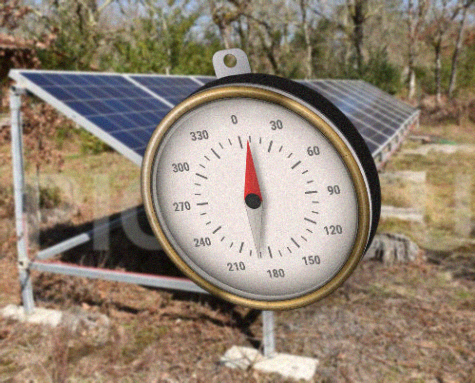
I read 10 °
